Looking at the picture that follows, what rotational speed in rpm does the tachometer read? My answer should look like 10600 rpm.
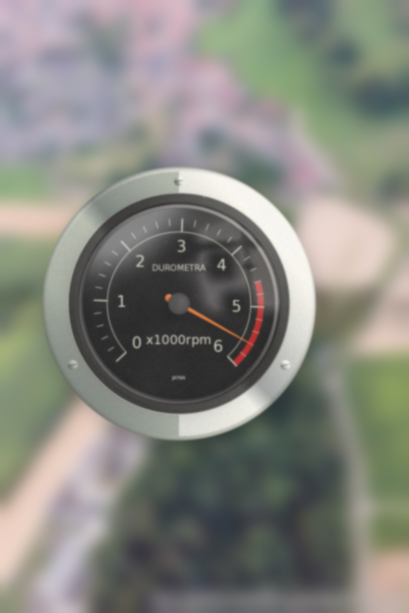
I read 5600 rpm
